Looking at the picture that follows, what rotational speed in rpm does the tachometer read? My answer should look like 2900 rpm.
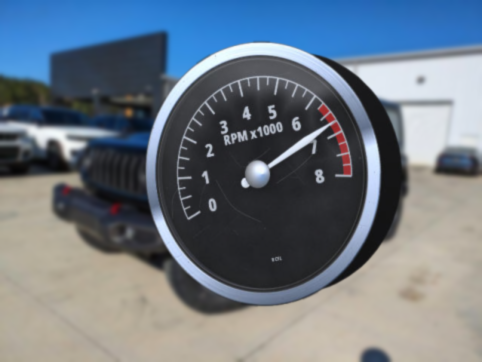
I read 6750 rpm
